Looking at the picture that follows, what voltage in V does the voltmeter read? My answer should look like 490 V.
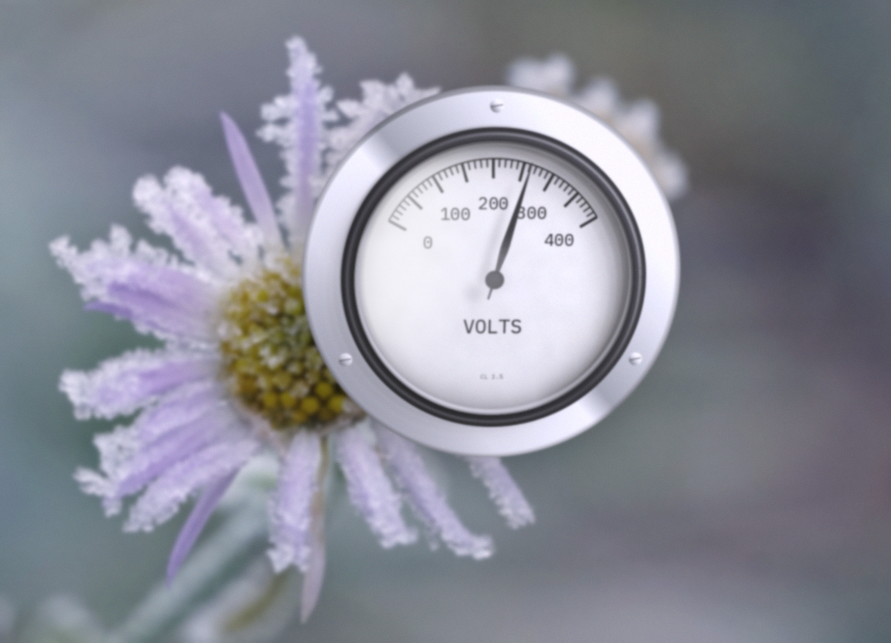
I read 260 V
